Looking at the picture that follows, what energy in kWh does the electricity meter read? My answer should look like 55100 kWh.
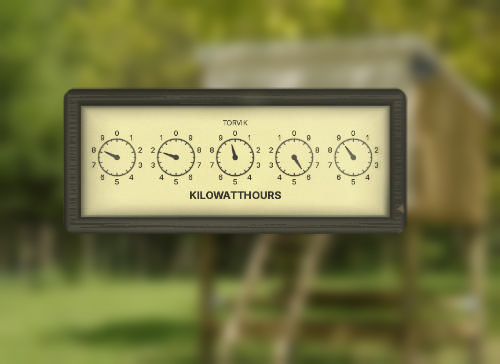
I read 81959 kWh
